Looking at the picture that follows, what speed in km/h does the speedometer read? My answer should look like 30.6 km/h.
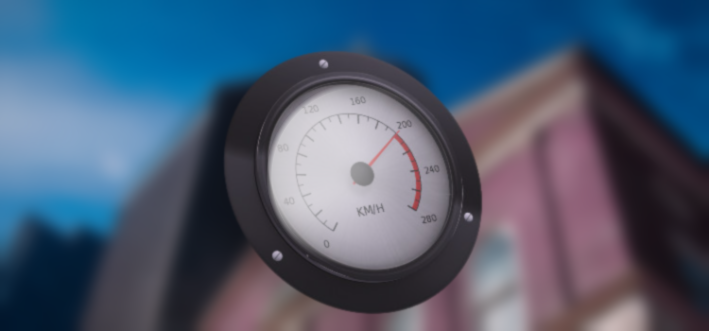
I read 200 km/h
